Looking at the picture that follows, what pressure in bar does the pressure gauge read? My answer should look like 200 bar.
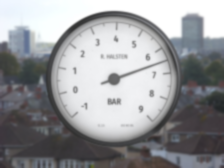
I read 6.5 bar
